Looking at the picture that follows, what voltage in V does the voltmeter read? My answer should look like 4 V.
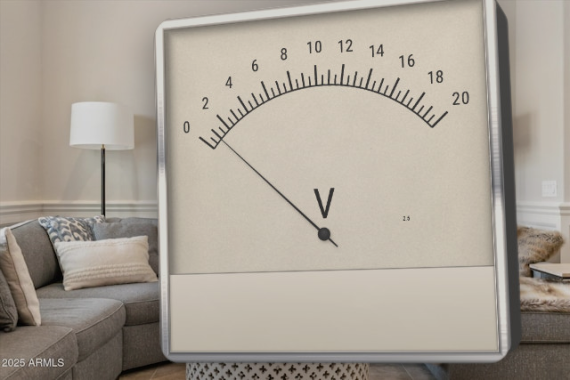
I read 1 V
